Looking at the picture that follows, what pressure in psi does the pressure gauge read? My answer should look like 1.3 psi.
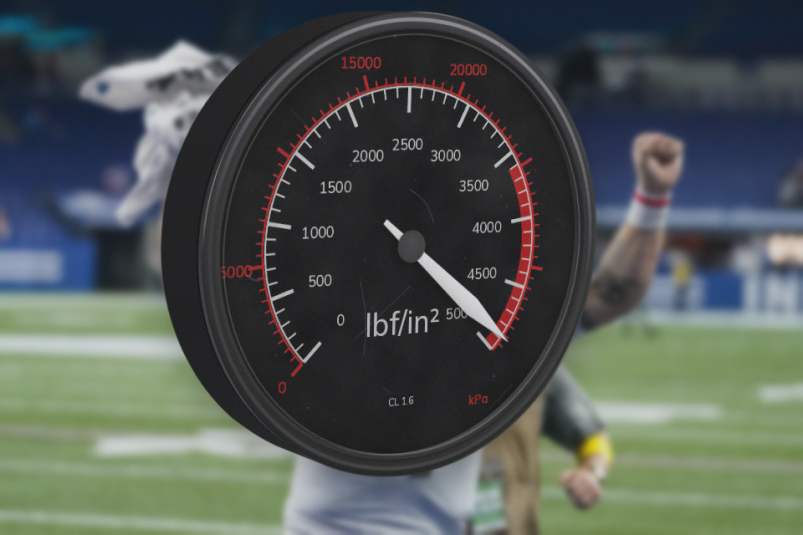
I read 4900 psi
